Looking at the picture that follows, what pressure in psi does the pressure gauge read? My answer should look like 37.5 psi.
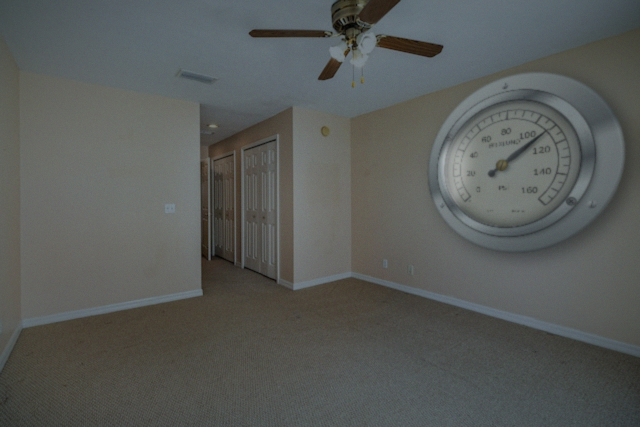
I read 110 psi
